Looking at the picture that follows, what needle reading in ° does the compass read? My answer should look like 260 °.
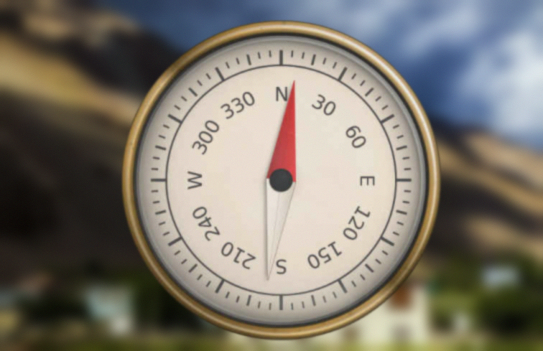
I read 7.5 °
